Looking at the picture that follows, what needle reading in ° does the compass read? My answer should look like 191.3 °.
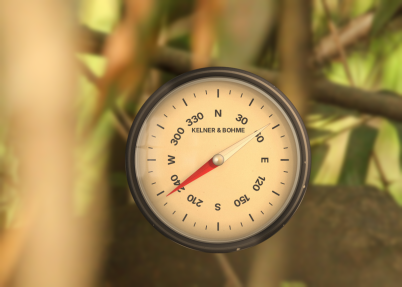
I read 235 °
